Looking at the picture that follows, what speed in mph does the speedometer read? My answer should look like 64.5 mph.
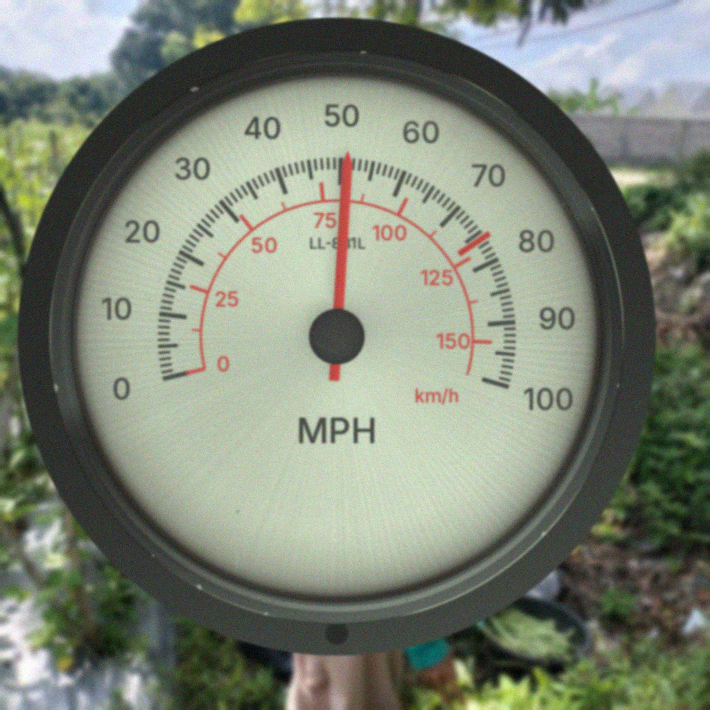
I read 51 mph
